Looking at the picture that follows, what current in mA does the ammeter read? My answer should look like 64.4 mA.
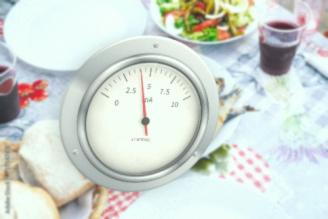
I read 4 mA
